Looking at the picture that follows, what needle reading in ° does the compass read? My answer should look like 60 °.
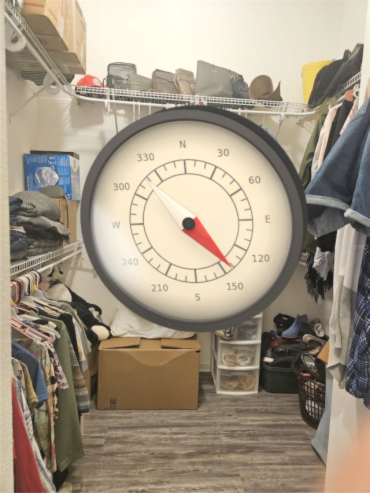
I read 140 °
